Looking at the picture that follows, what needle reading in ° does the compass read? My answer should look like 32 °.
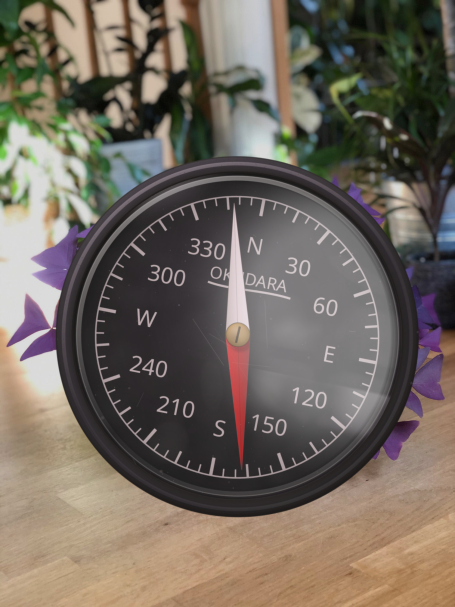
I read 167.5 °
